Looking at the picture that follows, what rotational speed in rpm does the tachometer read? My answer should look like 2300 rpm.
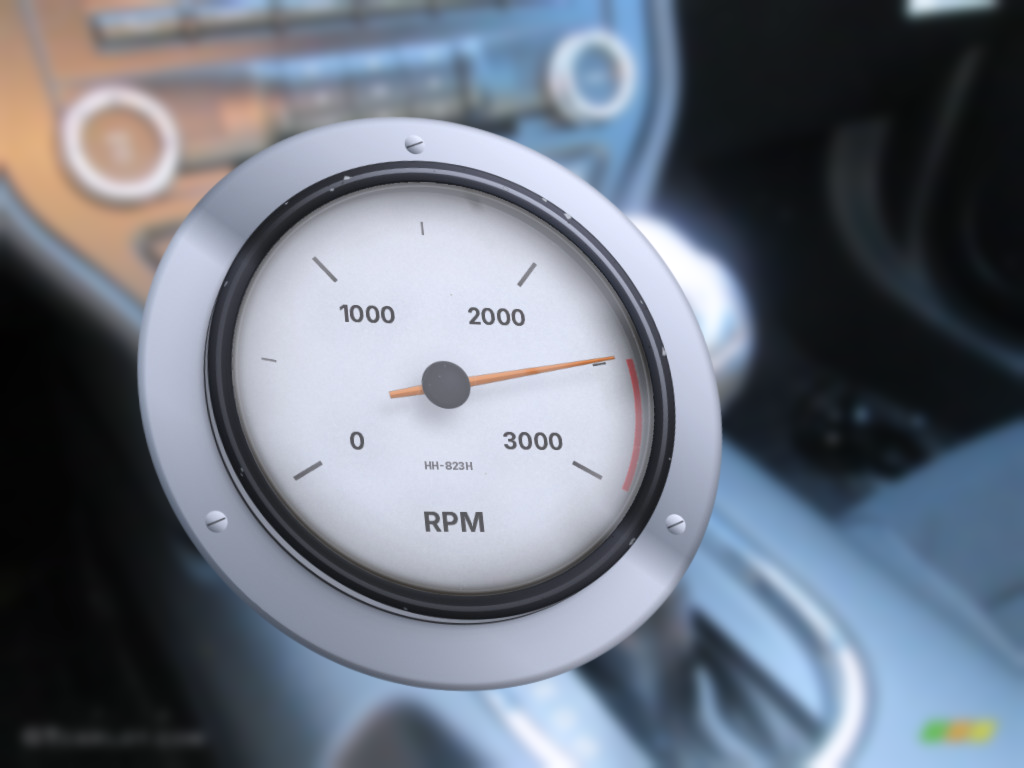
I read 2500 rpm
